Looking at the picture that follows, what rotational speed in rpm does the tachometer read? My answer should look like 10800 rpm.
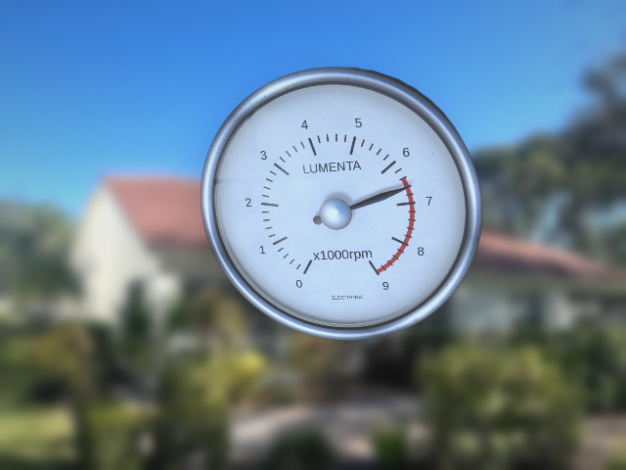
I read 6600 rpm
